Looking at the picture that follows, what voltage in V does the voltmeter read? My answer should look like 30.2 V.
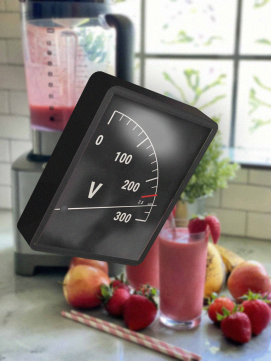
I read 260 V
